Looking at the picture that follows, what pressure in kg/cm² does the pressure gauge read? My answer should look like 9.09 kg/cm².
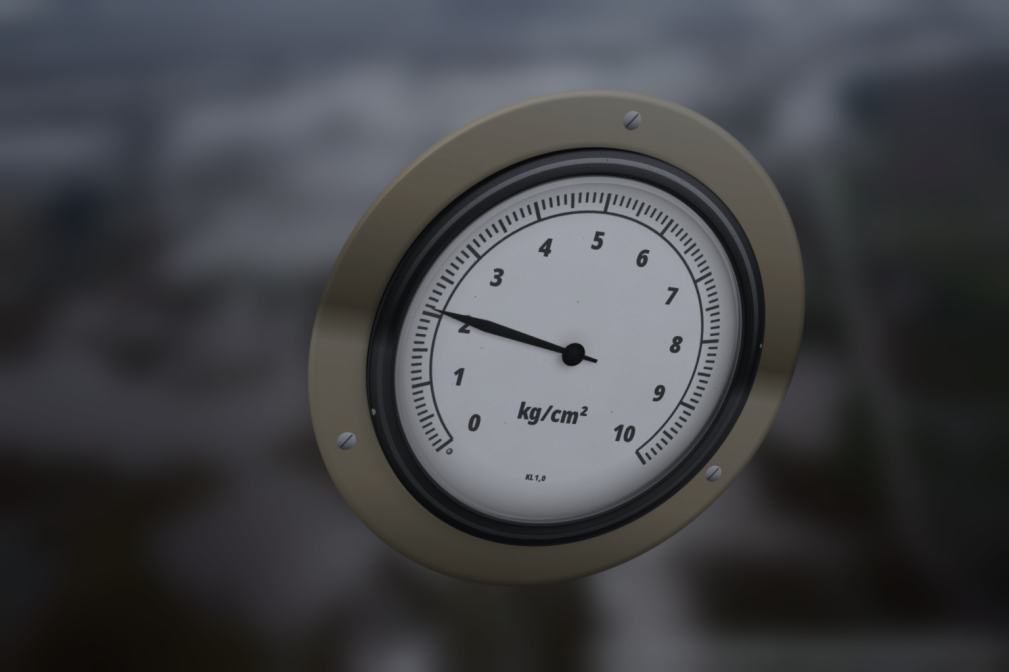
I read 2.1 kg/cm²
